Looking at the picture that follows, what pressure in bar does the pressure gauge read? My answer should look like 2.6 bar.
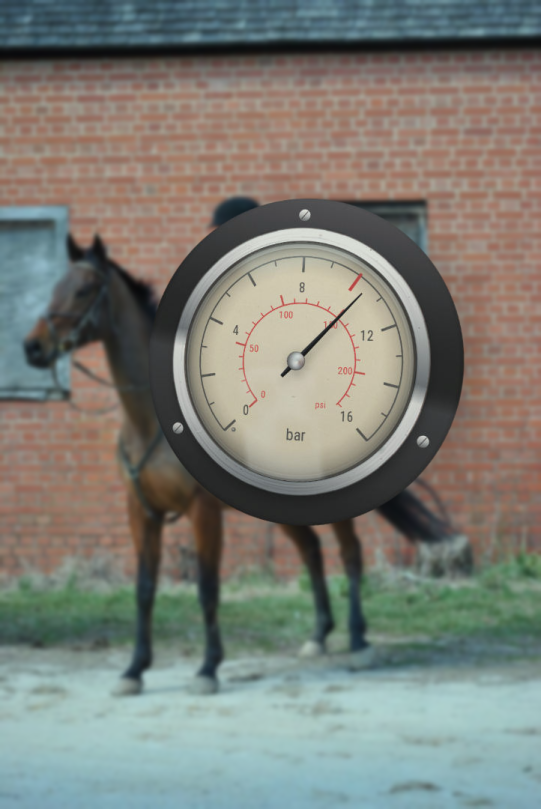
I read 10.5 bar
